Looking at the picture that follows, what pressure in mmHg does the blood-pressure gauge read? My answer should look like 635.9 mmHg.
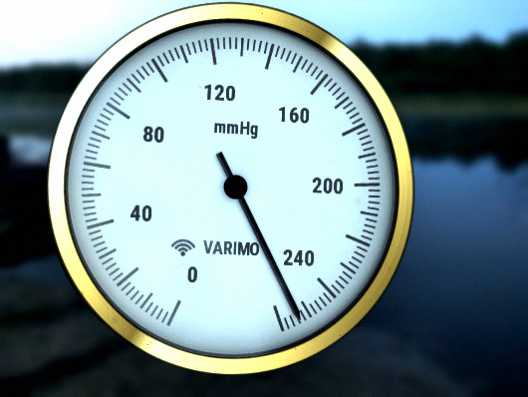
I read 254 mmHg
